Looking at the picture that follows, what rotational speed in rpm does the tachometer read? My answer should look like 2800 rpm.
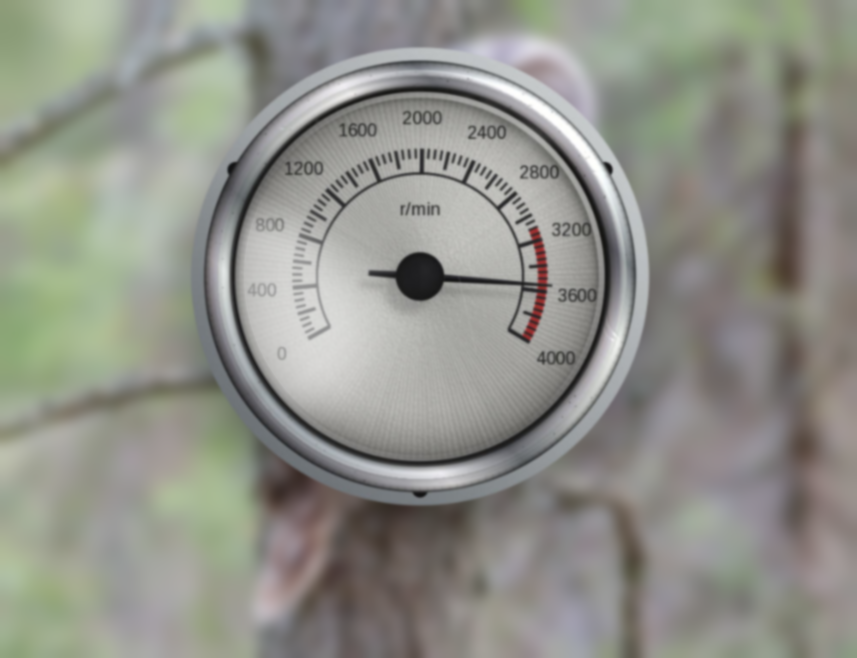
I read 3550 rpm
